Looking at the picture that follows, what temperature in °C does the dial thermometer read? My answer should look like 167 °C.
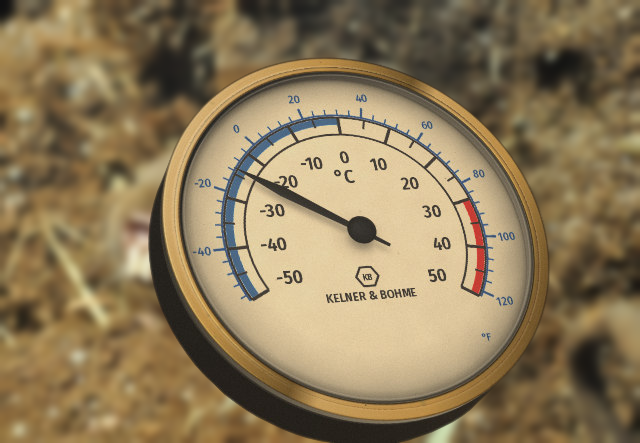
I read -25 °C
